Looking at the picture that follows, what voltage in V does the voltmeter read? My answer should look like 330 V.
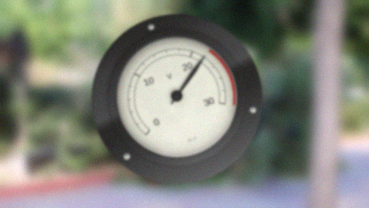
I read 22 V
